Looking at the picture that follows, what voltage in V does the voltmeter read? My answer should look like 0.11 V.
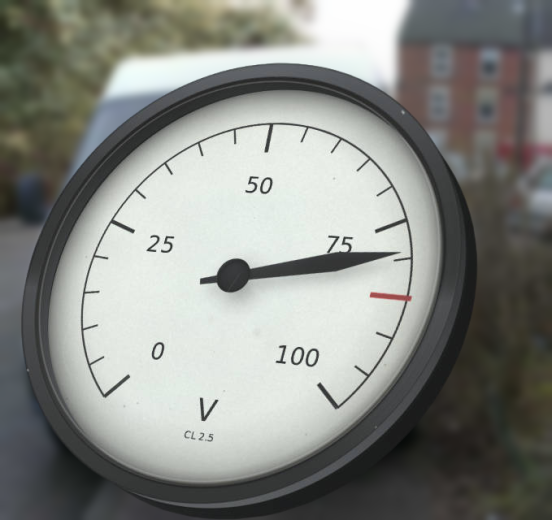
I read 80 V
